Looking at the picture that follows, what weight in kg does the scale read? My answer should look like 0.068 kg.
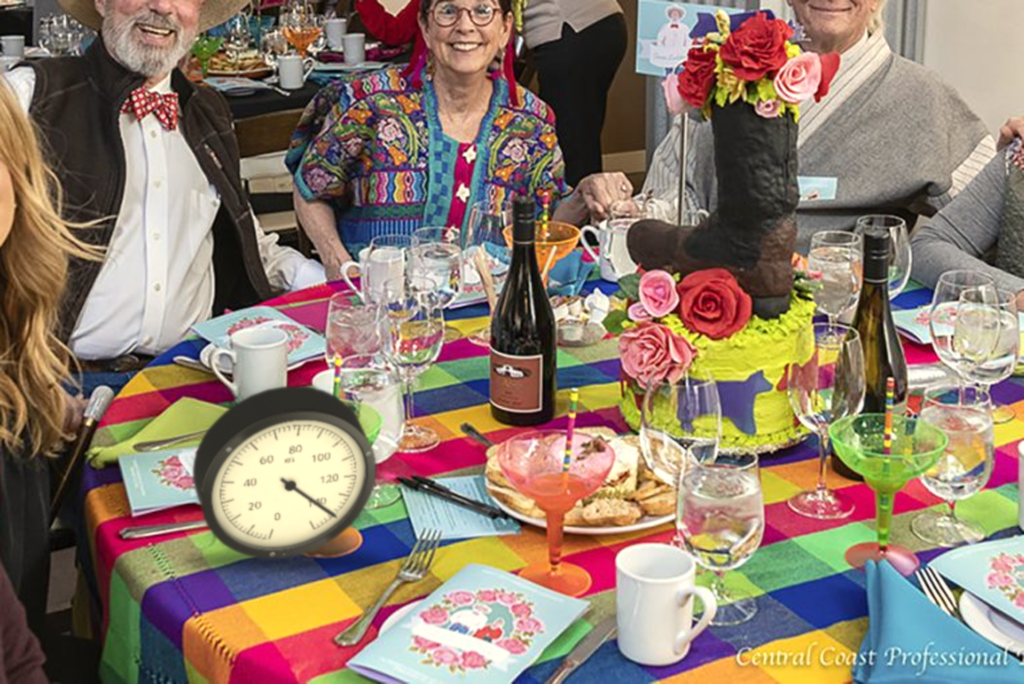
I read 140 kg
